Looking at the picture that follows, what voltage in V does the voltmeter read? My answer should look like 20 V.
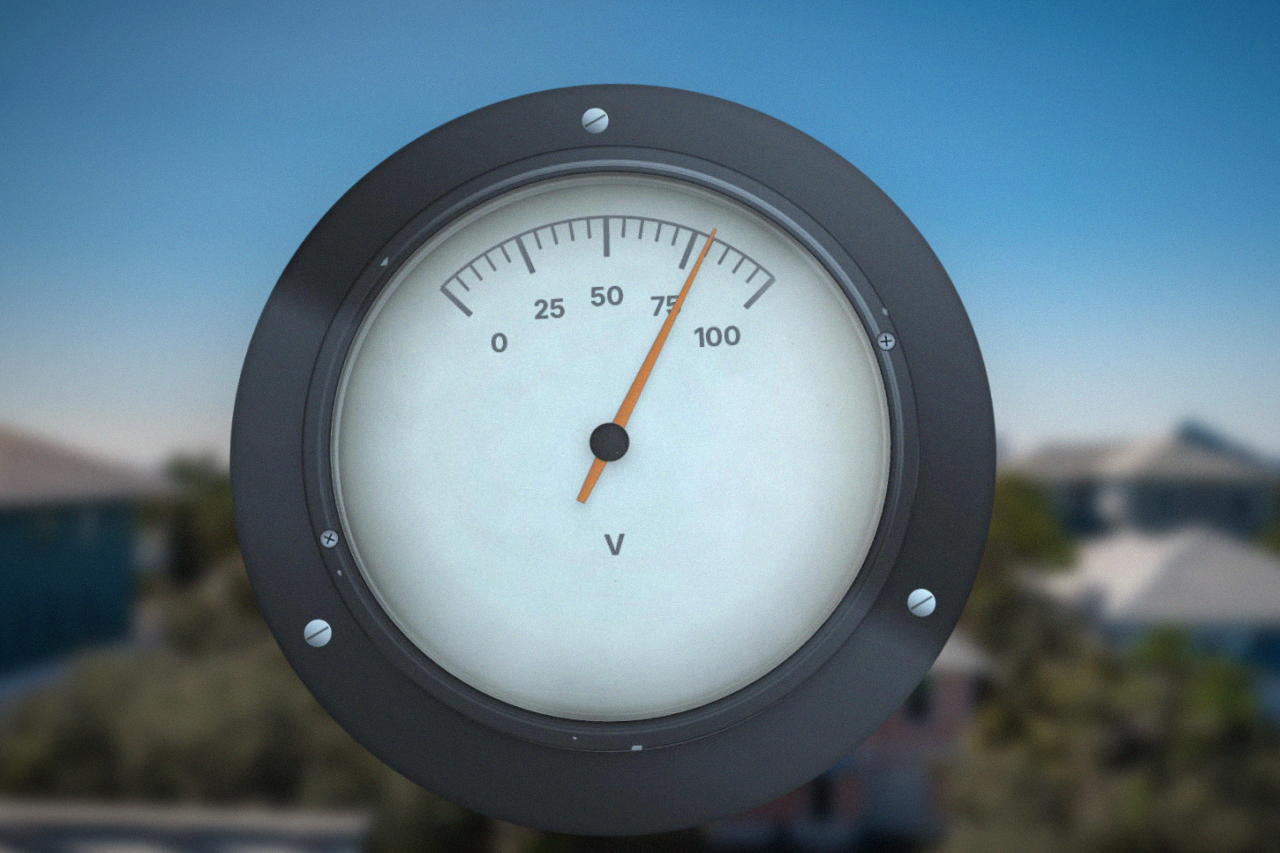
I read 80 V
